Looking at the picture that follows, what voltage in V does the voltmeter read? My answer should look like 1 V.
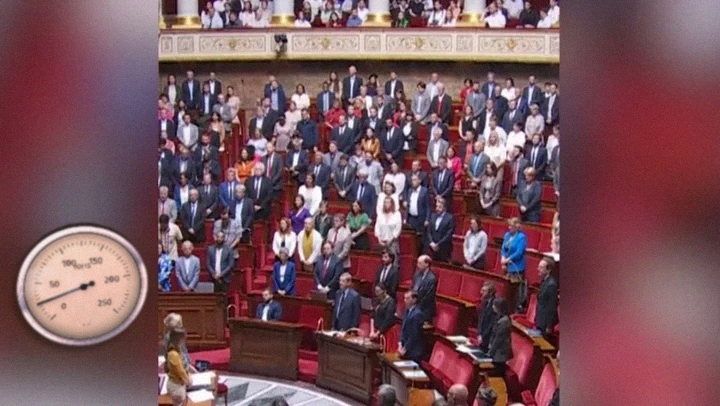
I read 25 V
